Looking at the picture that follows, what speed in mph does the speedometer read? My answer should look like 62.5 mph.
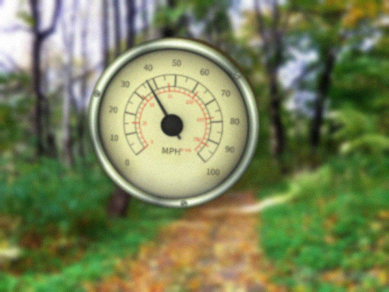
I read 37.5 mph
